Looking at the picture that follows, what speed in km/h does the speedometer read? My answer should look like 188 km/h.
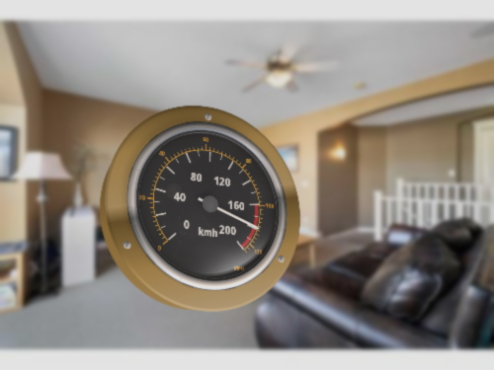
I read 180 km/h
